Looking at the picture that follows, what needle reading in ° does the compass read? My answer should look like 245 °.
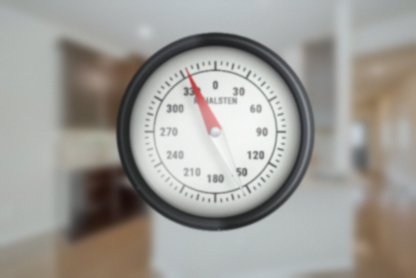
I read 335 °
